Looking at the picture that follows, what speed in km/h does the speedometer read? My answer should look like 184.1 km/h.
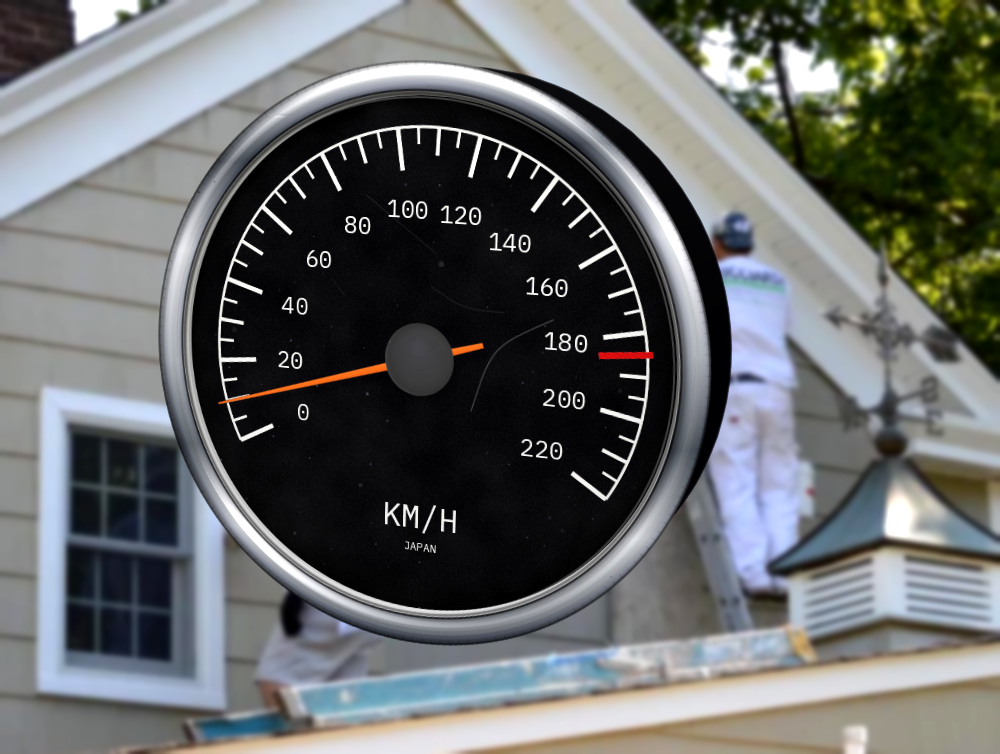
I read 10 km/h
